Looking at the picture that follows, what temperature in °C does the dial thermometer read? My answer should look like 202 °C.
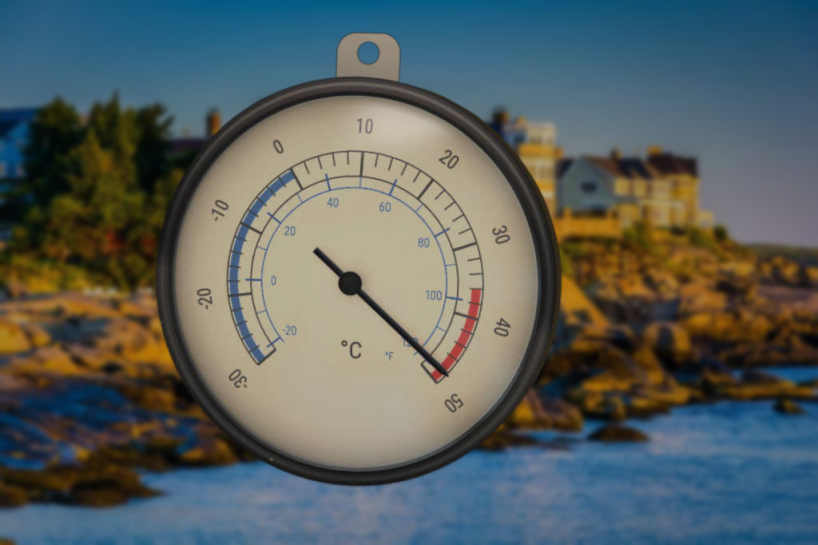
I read 48 °C
